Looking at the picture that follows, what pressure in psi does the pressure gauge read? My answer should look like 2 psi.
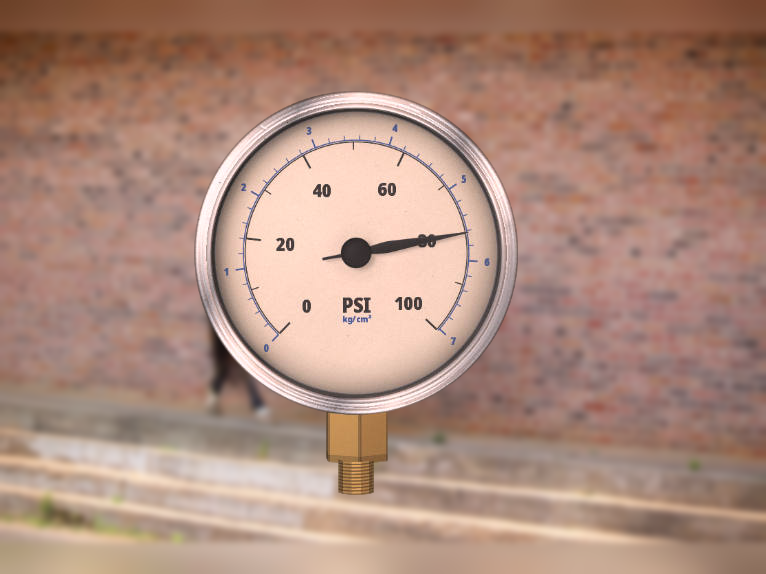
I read 80 psi
